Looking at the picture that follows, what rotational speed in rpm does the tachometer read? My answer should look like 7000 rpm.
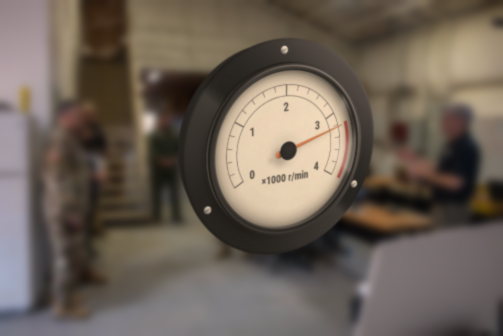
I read 3200 rpm
